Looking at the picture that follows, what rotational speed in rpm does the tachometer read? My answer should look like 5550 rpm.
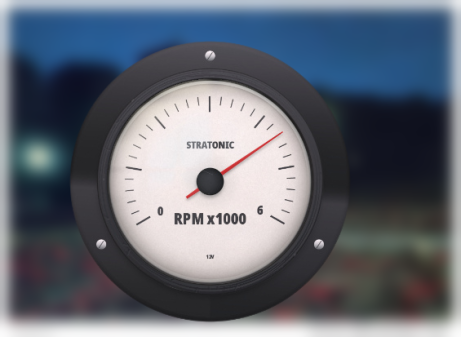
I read 4400 rpm
